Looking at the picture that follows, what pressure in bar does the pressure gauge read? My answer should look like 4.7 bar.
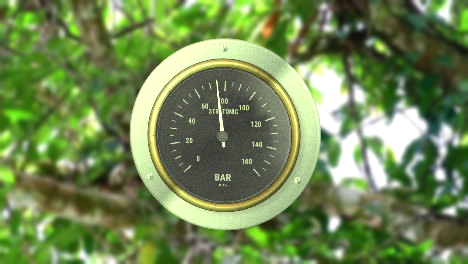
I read 75 bar
